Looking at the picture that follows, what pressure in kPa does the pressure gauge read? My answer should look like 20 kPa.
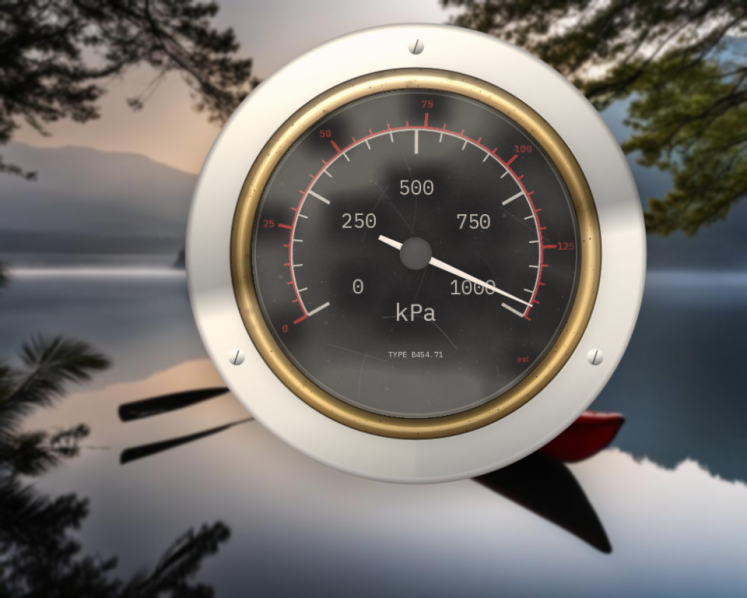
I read 975 kPa
